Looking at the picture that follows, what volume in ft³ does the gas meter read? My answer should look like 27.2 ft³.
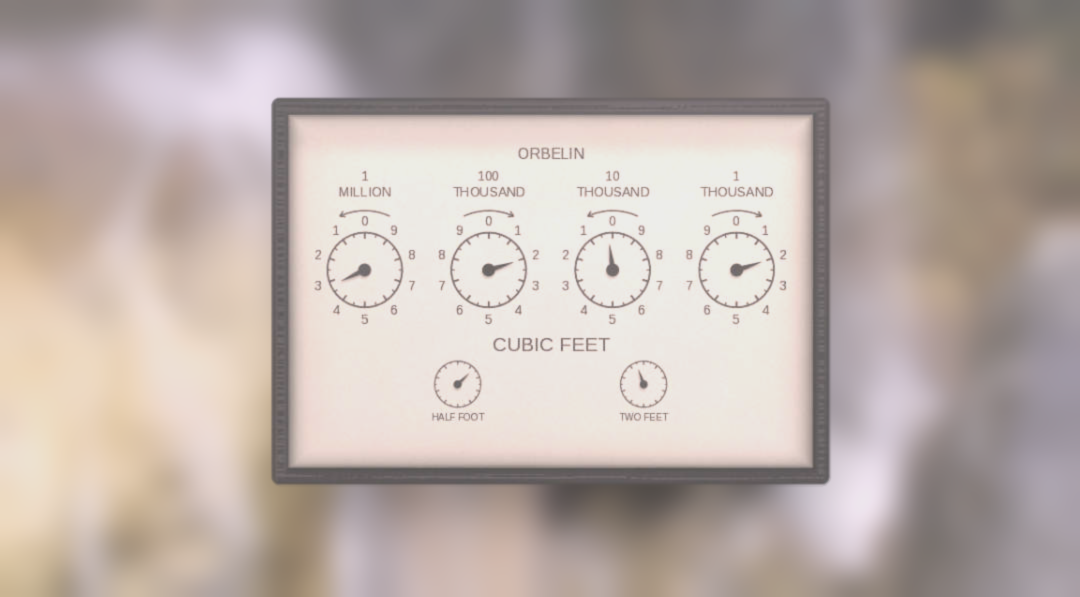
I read 320200 ft³
